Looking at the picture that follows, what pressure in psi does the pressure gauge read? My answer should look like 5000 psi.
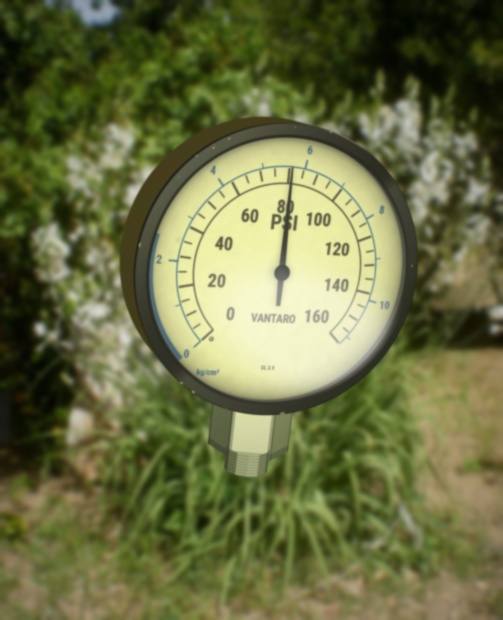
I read 80 psi
